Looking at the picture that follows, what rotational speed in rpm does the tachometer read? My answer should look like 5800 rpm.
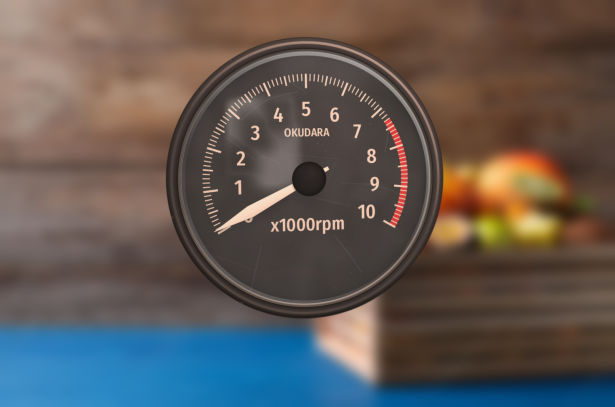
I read 100 rpm
